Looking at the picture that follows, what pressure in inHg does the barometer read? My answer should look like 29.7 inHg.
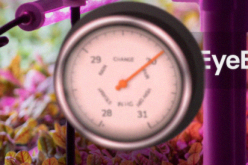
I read 30 inHg
